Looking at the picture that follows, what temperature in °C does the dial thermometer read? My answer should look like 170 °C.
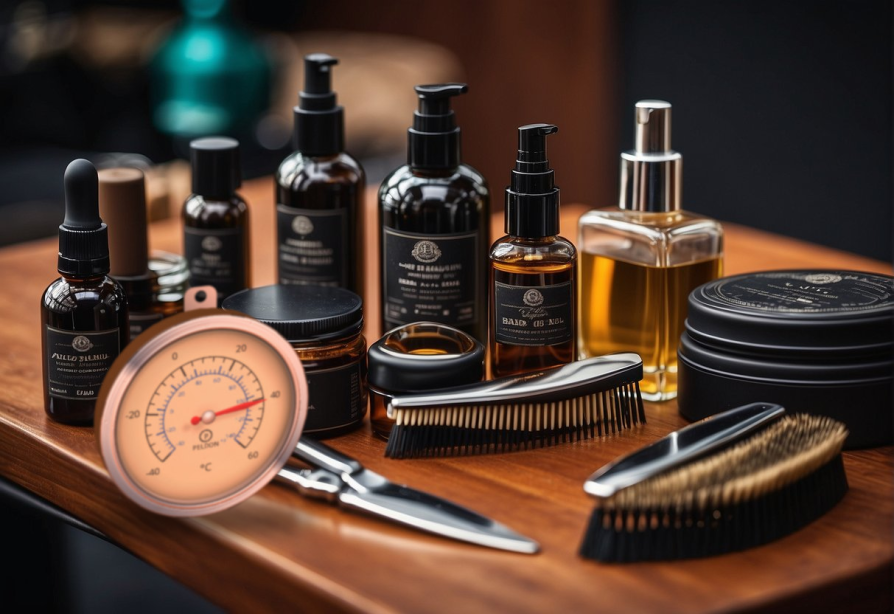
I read 40 °C
